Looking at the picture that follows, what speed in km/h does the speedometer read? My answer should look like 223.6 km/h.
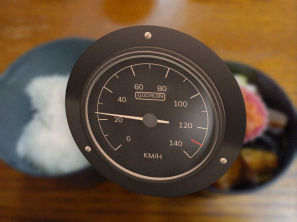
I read 25 km/h
